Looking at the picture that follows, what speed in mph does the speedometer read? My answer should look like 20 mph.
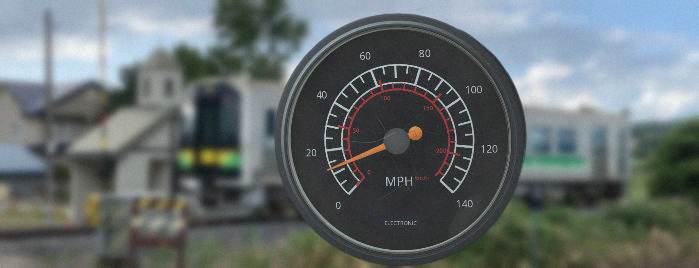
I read 12.5 mph
